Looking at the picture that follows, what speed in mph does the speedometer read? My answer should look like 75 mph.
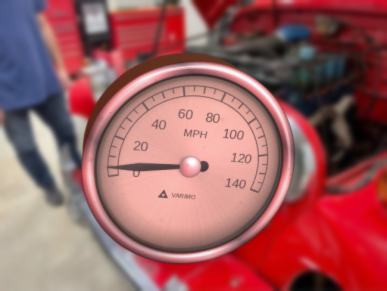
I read 5 mph
